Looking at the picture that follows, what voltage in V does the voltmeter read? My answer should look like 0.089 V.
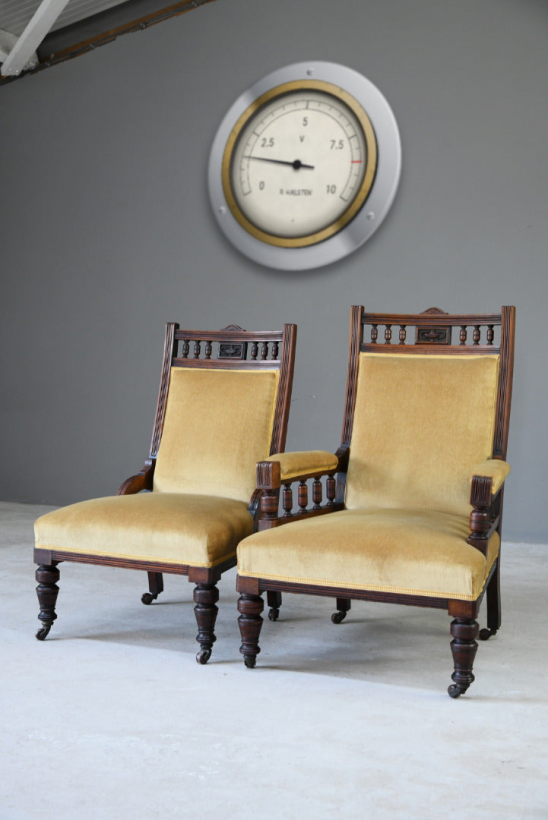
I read 1.5 V
